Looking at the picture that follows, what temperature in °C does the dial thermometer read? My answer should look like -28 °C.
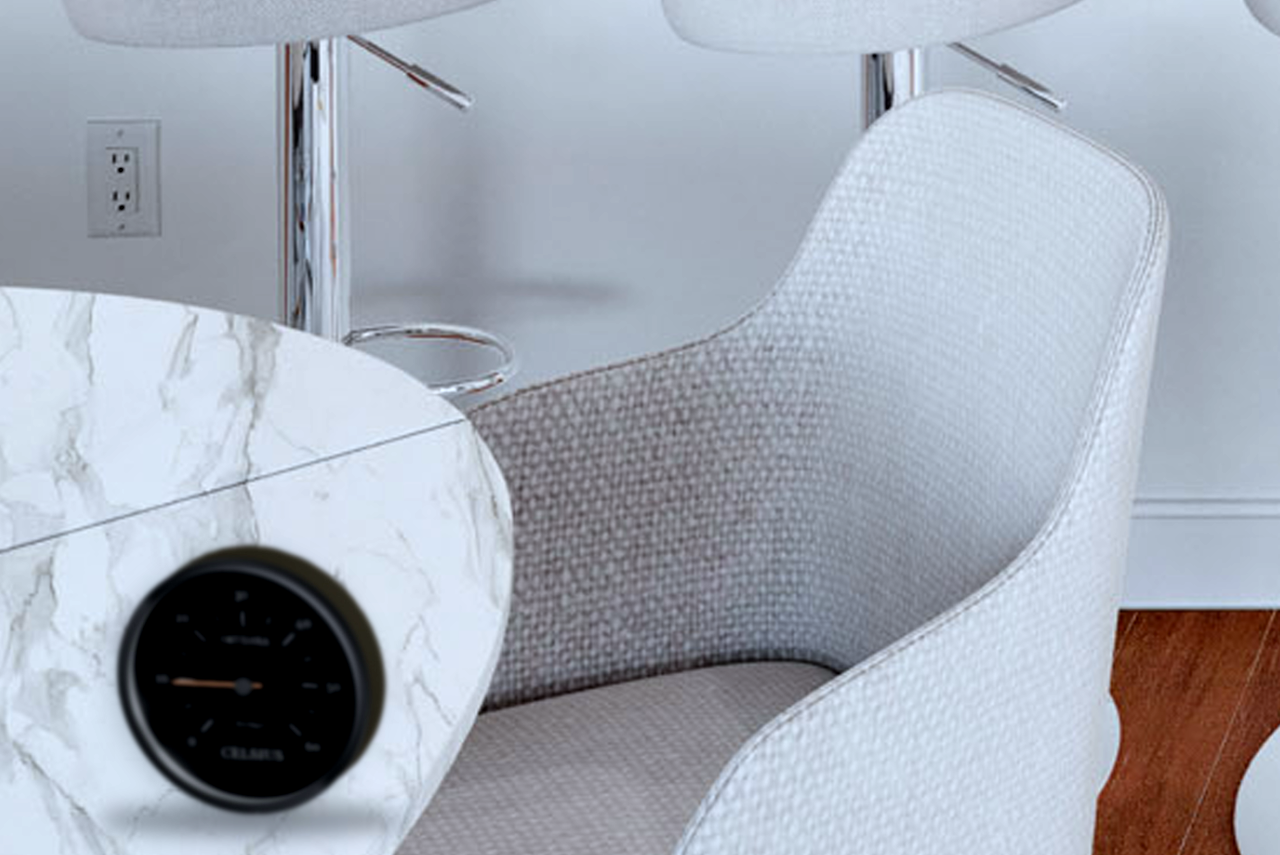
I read 10 °C
